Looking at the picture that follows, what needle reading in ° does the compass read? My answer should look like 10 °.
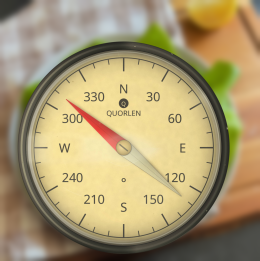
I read 310 °
